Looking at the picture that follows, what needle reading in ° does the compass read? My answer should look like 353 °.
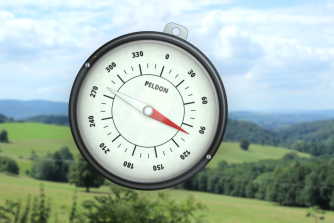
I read 100 °
